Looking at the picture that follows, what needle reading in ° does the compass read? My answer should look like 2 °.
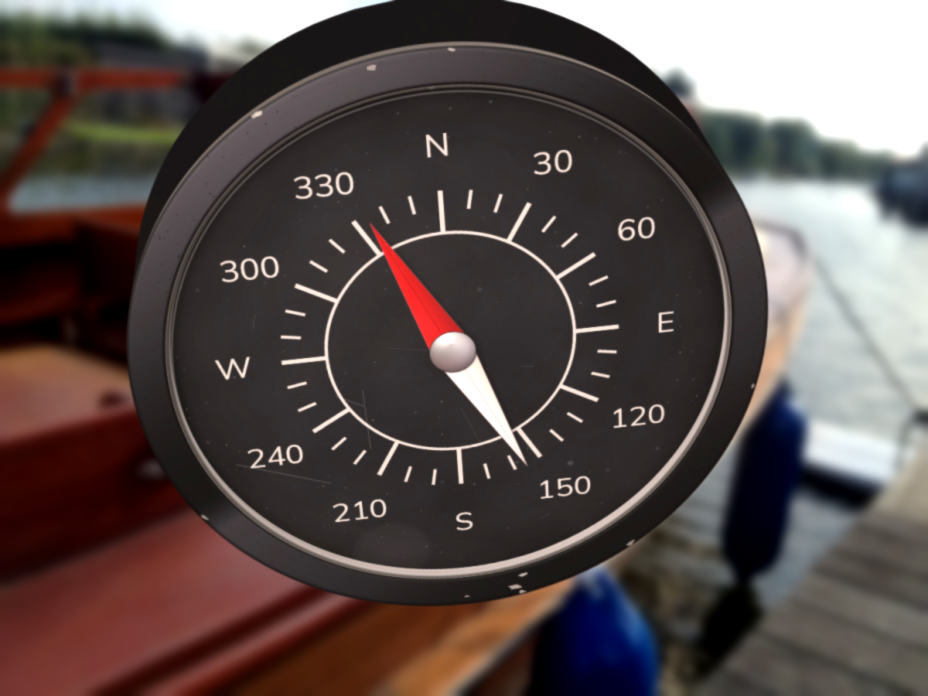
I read 335 °
